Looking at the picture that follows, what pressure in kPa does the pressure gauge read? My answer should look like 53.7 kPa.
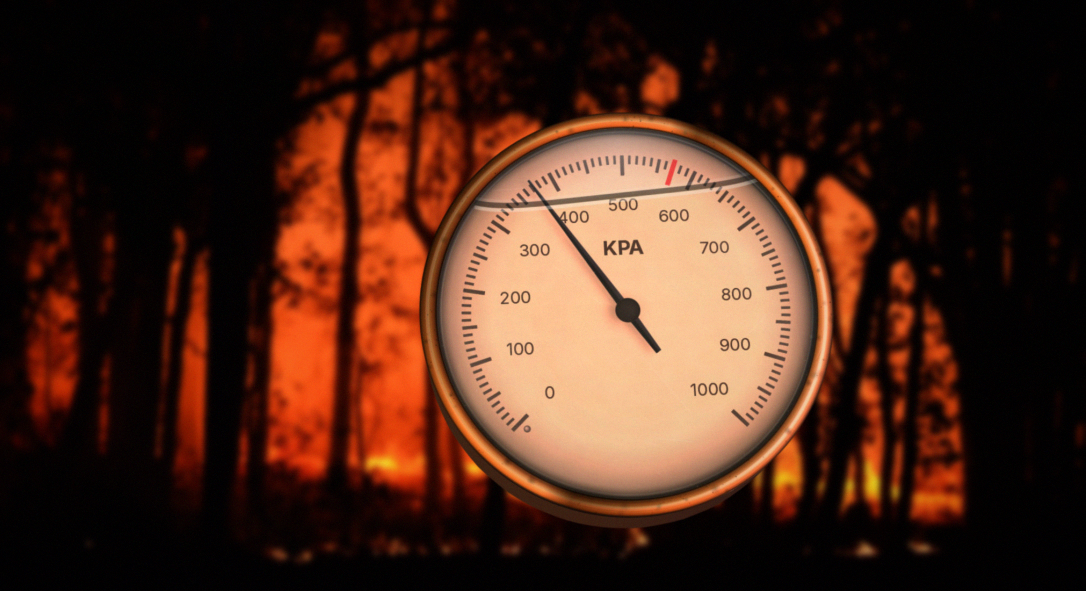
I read 370 kPa
